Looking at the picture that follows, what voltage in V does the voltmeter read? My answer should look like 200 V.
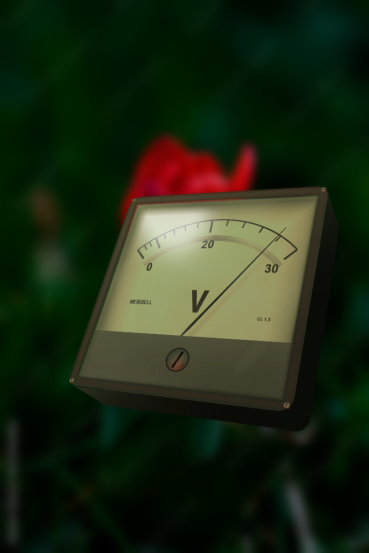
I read 28 V
